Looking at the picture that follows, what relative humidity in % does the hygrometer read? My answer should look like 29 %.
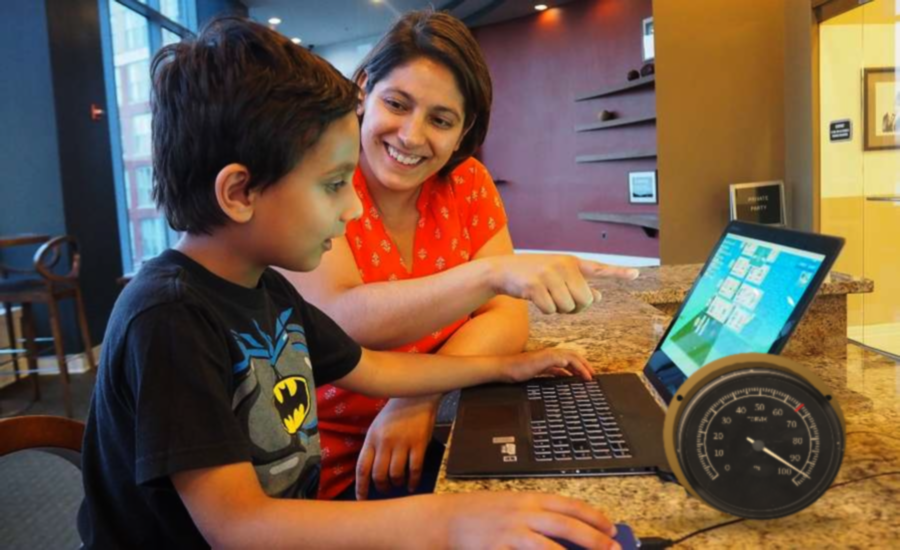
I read 95 %
